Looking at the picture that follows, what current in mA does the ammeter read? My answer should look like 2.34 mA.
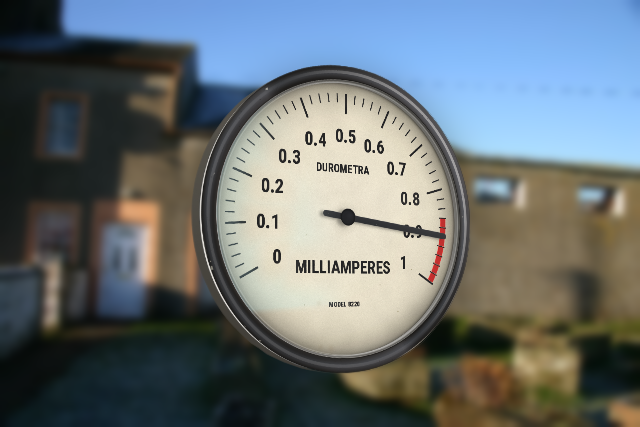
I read 0.9 mA
